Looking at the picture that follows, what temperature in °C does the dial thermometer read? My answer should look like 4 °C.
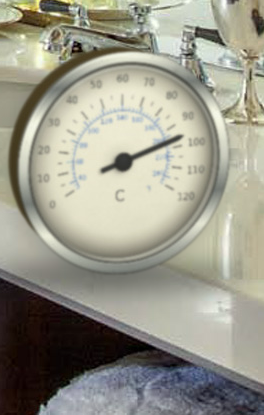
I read 95 °C
